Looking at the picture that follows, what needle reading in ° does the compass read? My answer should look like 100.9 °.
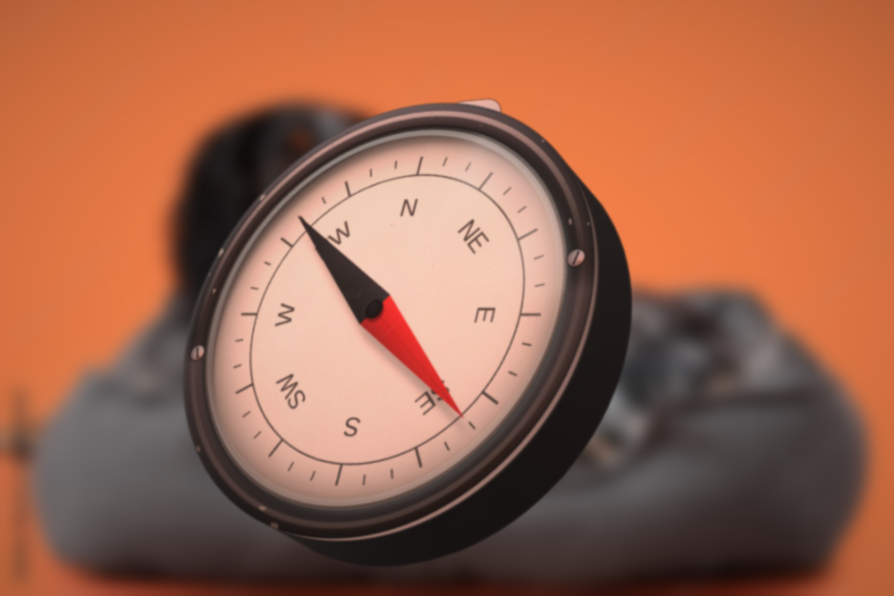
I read 130 °
